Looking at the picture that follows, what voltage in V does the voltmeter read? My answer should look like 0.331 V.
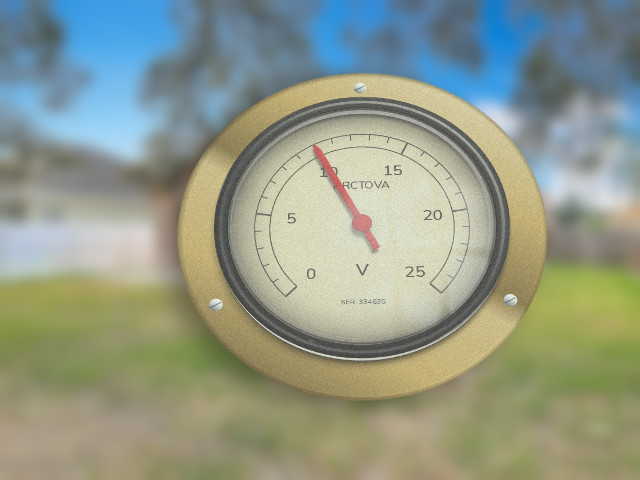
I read 10 V
